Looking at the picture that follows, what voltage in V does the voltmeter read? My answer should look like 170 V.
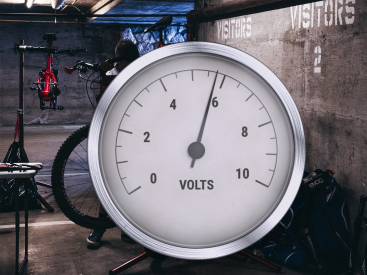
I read 5.75 V
